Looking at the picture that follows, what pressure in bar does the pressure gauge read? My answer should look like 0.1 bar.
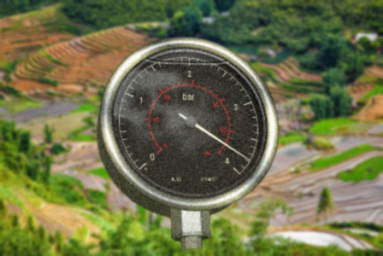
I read 3.8 bar
